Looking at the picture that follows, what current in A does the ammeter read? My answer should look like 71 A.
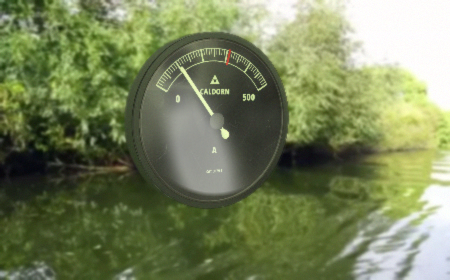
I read 100 A
